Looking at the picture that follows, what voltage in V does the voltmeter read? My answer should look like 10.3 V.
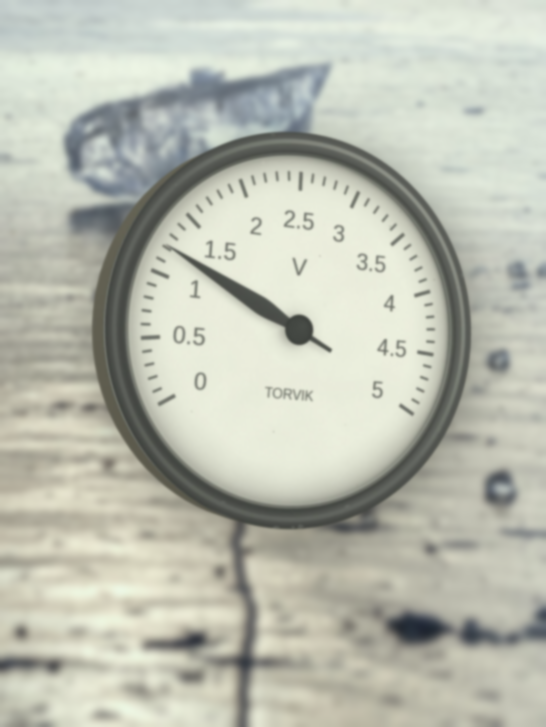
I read 1.2 V
